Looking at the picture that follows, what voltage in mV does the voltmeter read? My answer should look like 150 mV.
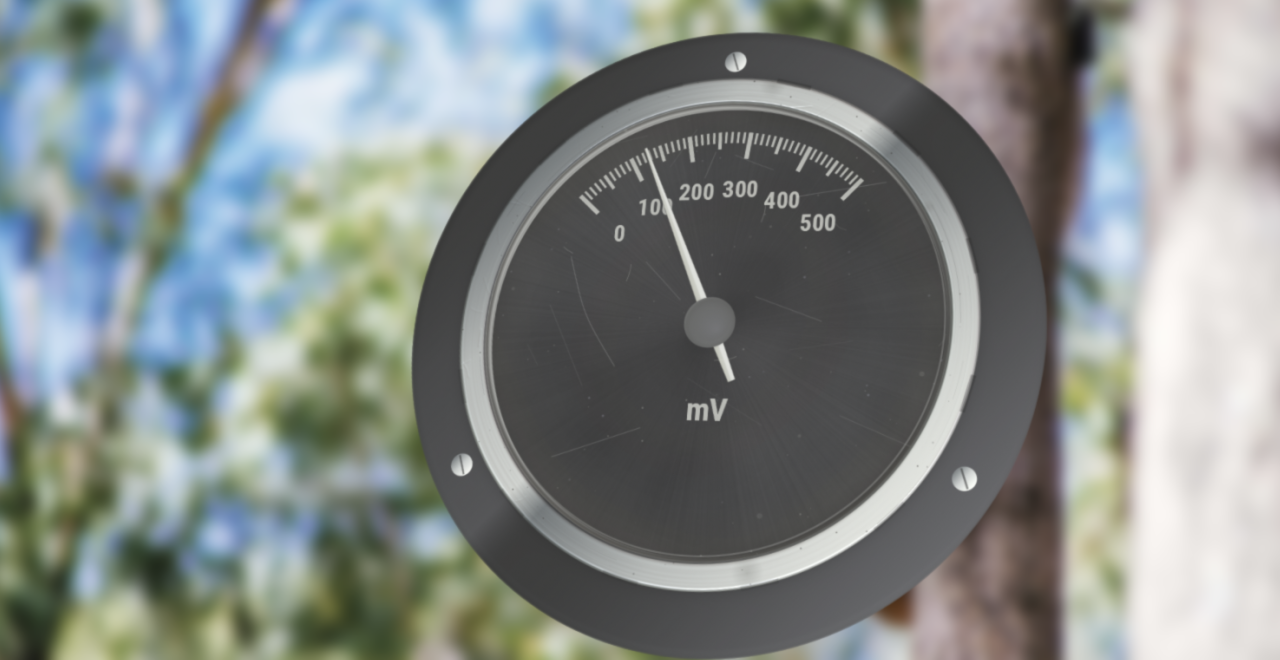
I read 130 mV
